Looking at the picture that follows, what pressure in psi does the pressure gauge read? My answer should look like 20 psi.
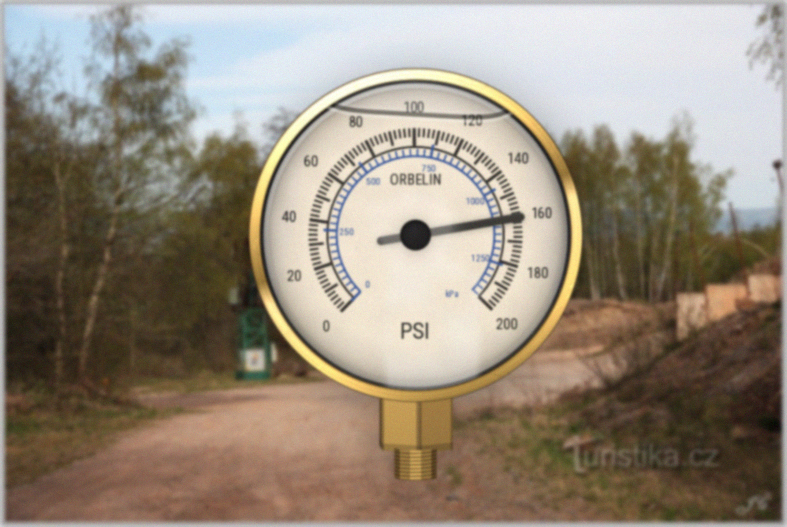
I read 160 psi
